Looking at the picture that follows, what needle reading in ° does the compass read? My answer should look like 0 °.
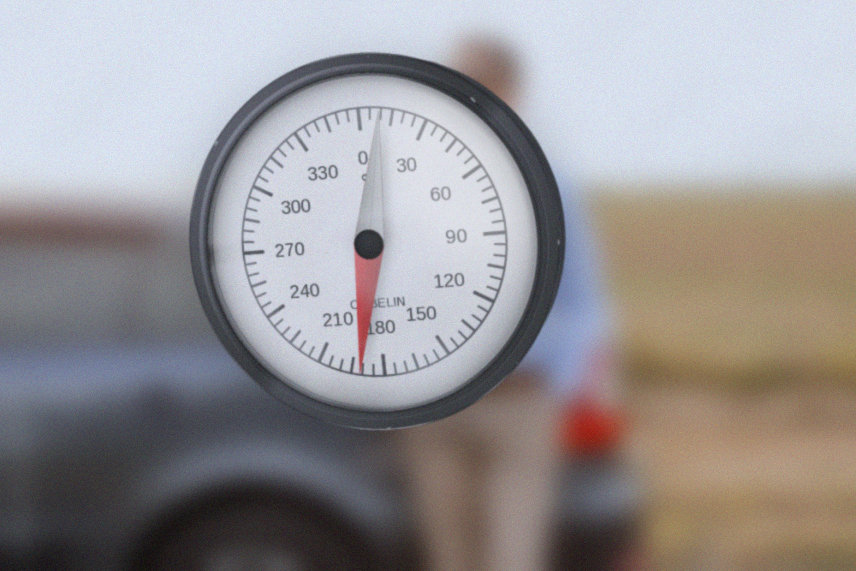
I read 190 °
